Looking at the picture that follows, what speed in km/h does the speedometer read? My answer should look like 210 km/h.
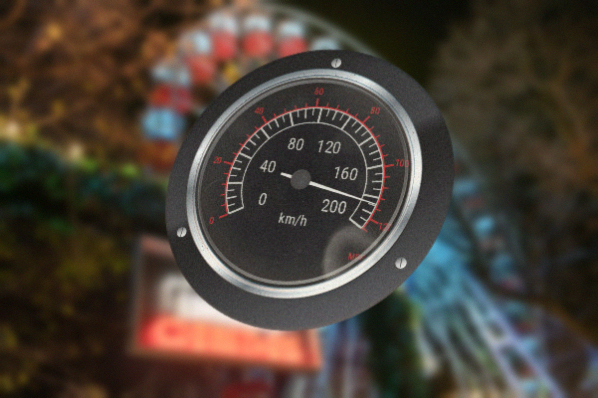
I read 185 km/h
